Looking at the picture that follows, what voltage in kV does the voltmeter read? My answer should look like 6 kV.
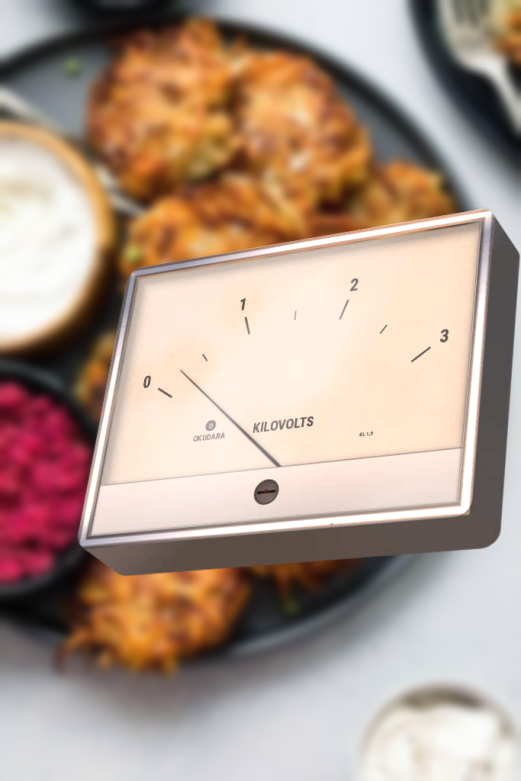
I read 0.25 kV
